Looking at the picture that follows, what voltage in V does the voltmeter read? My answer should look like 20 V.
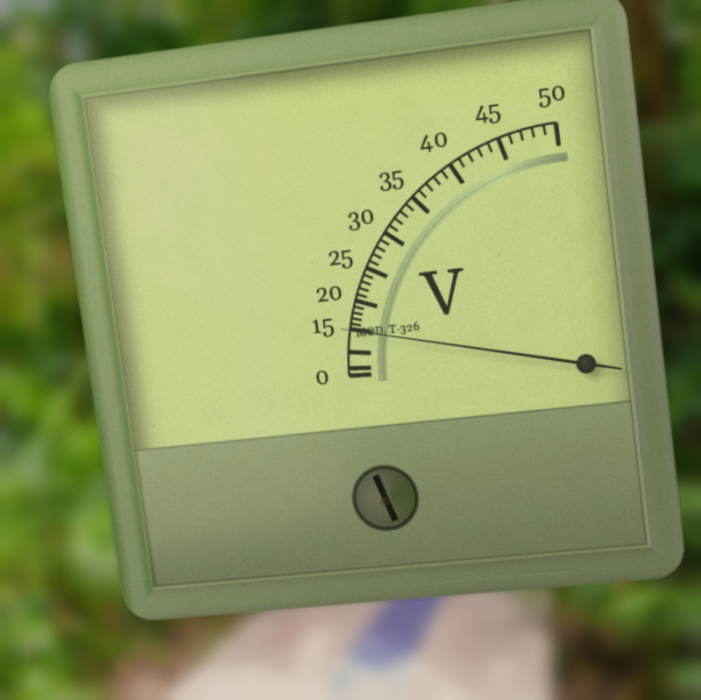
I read 15 V
